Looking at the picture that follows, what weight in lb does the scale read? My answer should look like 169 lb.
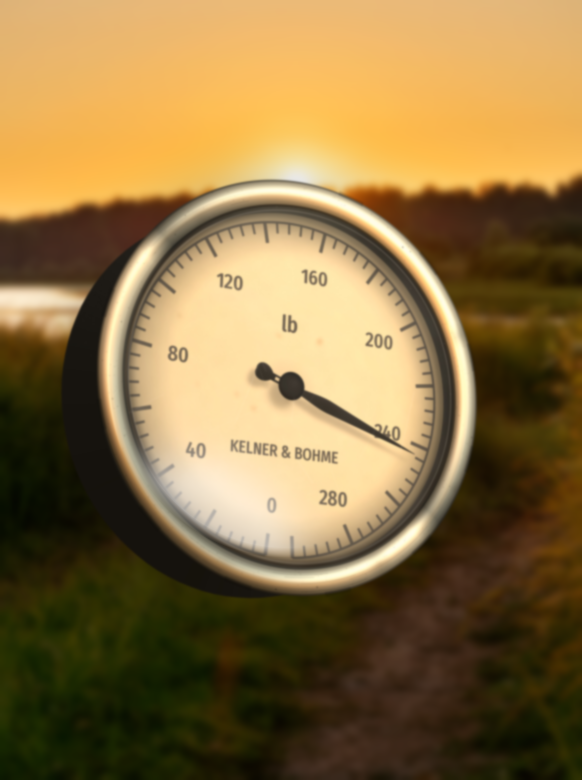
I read 244 lb
